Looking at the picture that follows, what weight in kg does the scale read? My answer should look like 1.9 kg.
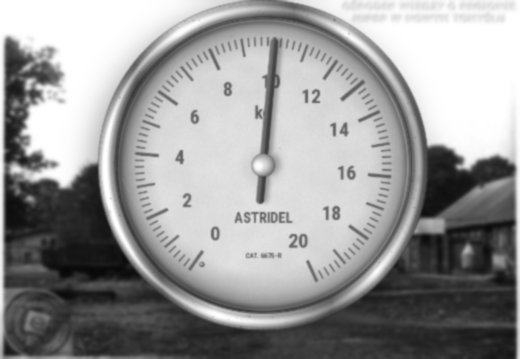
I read 10 kg
